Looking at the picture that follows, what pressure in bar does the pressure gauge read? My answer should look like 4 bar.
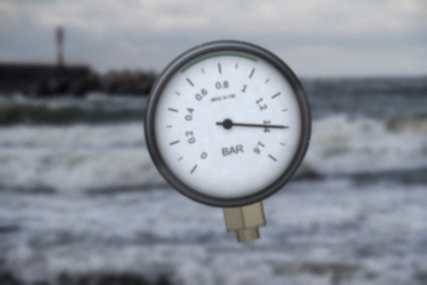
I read 1.4 bar
